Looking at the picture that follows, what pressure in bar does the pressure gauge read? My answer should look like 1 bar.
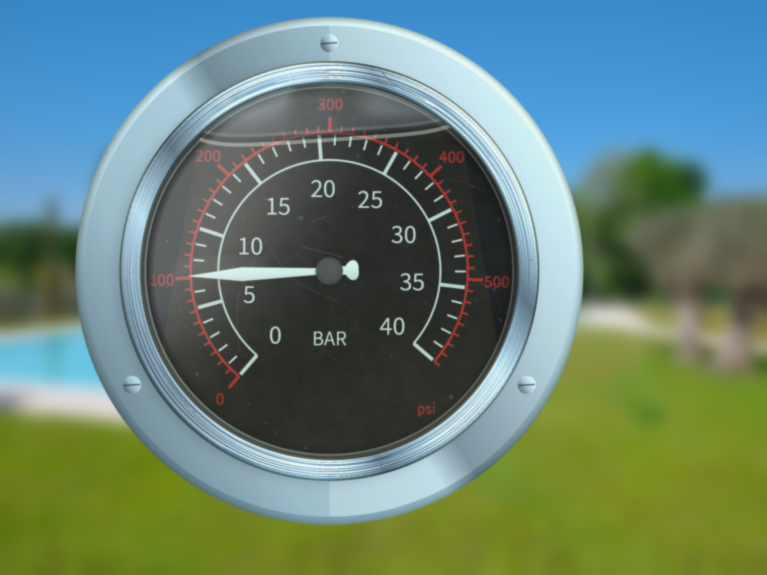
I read 7 bar
